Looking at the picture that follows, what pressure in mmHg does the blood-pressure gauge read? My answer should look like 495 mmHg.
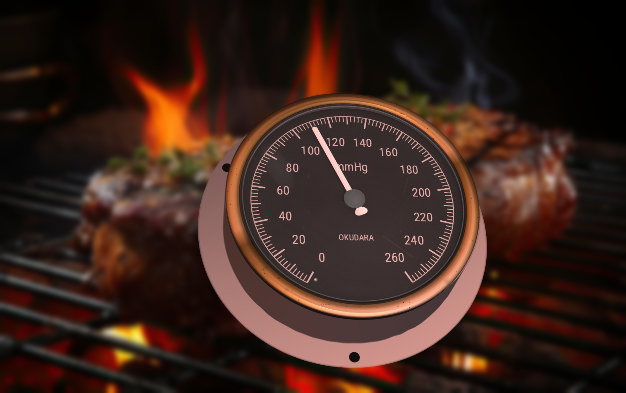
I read 110 mmHg
